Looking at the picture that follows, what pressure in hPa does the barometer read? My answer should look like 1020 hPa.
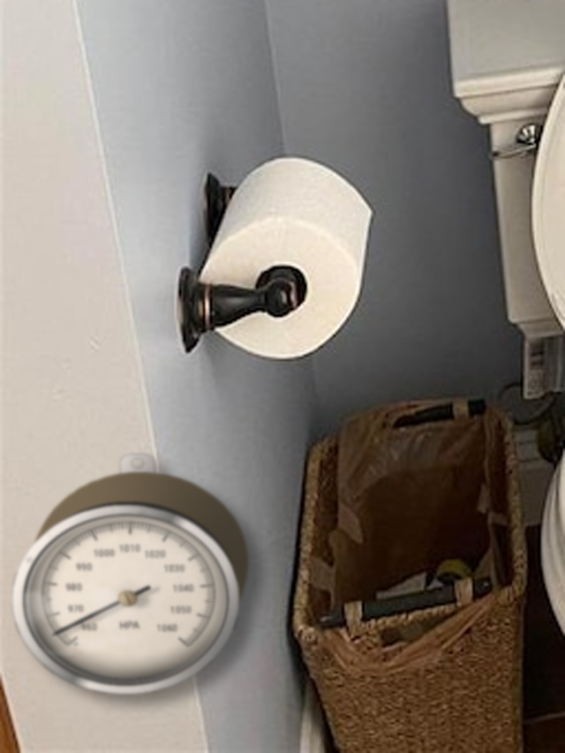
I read 965 hPa
